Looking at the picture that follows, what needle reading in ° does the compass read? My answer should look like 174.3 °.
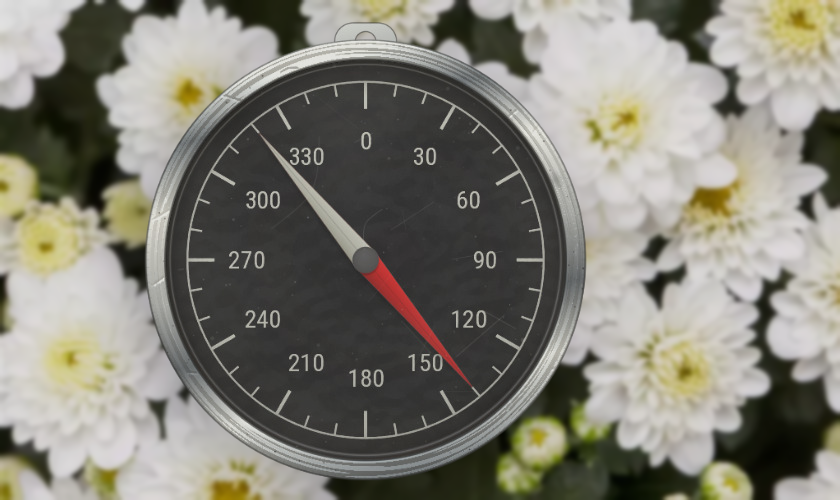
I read 140 °
